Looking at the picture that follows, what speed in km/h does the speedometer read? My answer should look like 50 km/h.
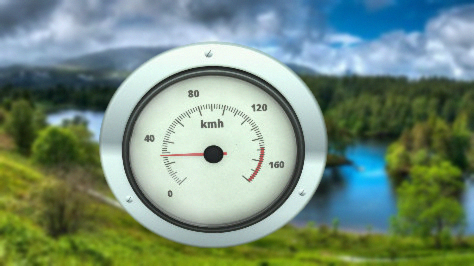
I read 30 km/h
